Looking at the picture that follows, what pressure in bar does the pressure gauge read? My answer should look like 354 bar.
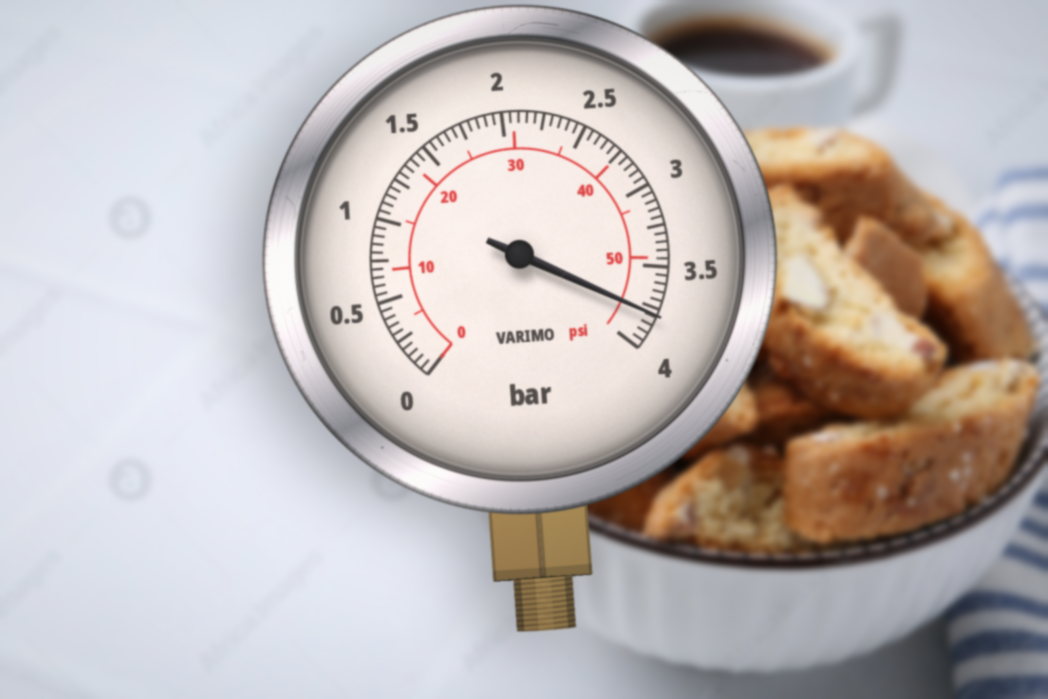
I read 3.8 bar
